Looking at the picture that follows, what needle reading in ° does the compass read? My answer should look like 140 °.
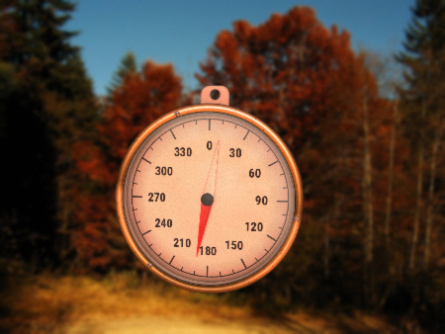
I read 190 °
